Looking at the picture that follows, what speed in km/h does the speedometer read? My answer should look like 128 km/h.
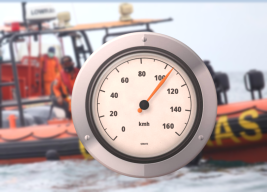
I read 105 km/h
